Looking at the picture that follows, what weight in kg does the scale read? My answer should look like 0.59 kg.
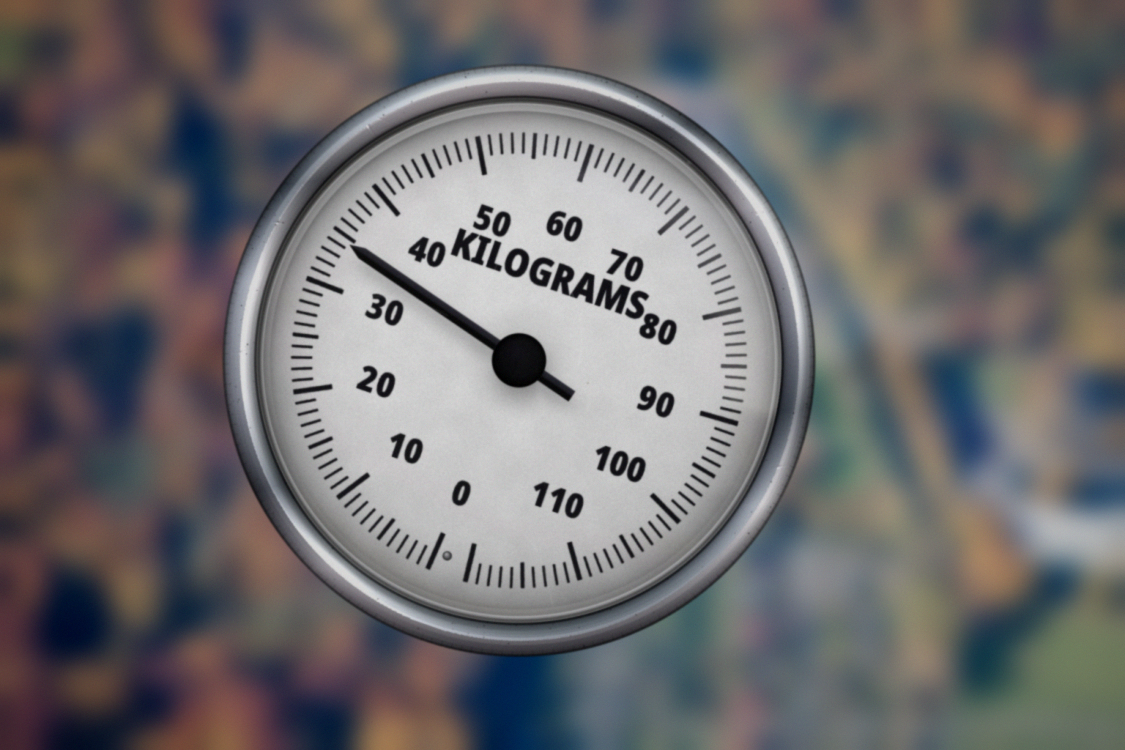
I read 34.5 kg
